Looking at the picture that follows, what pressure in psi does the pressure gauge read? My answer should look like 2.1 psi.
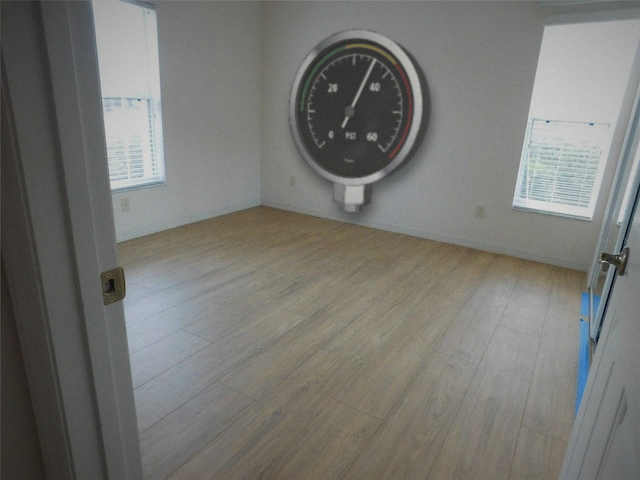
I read 36 psi
